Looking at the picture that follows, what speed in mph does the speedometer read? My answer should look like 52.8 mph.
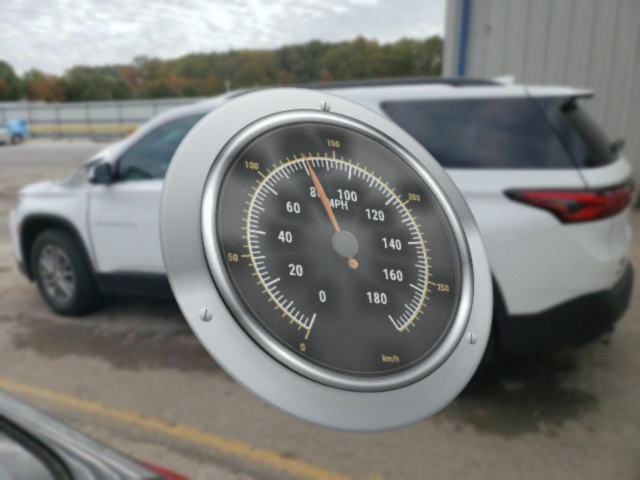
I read 80 mph
